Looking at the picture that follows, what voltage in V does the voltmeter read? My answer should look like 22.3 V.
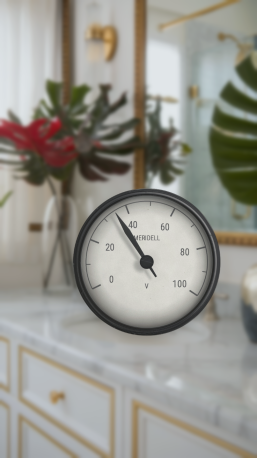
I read 35 V
